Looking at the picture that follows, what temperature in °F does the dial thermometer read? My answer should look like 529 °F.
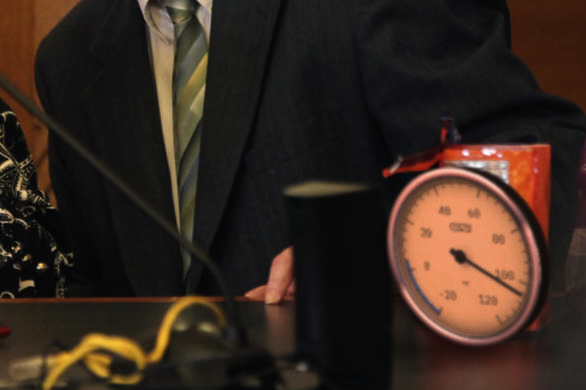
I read 104 °F
